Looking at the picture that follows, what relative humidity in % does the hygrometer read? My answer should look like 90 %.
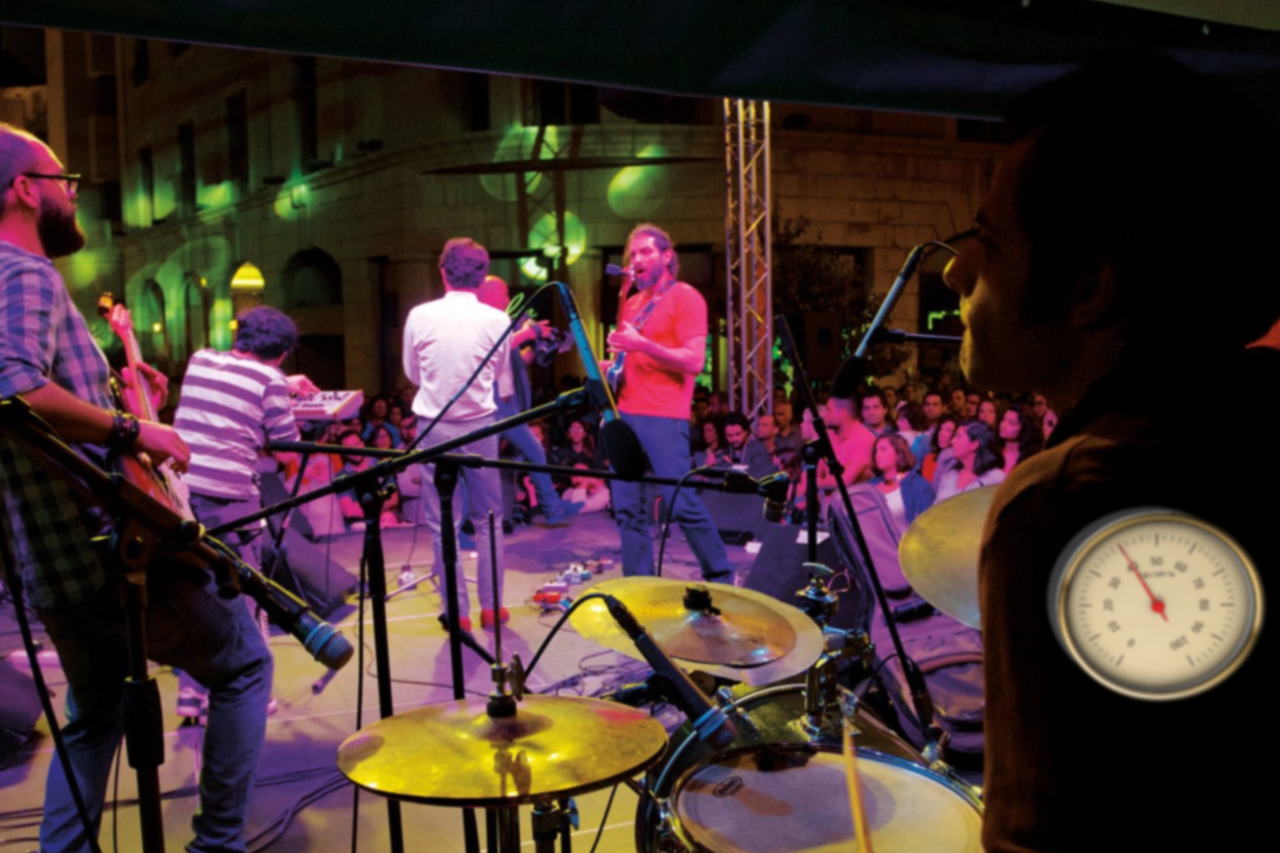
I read 40 %
